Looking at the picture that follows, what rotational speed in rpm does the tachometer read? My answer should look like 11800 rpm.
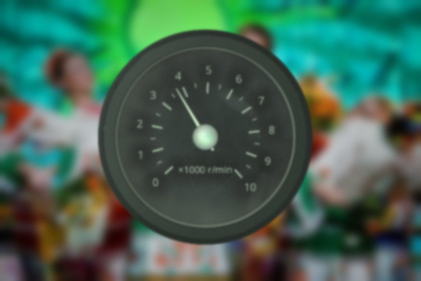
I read 3750 rpm
